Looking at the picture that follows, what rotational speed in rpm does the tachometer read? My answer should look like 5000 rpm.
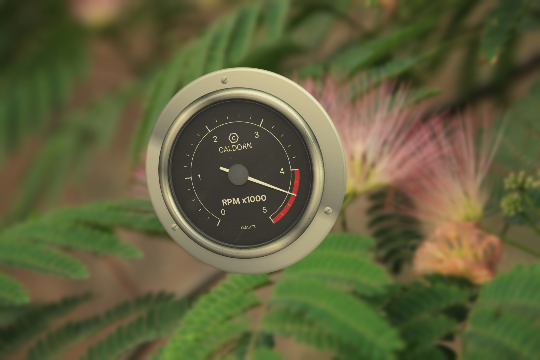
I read 4400 rpm
